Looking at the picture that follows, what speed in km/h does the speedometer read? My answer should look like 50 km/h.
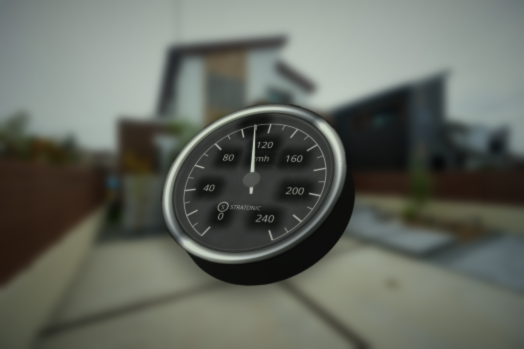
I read 110 km/h
